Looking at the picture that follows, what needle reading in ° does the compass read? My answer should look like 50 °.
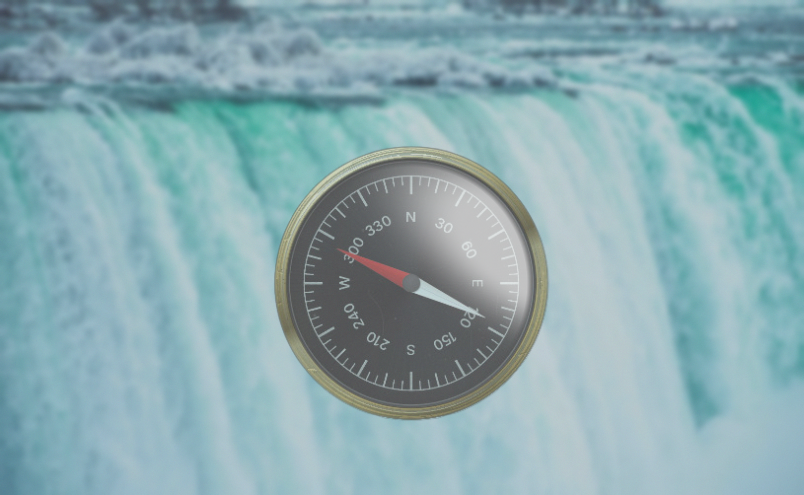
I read 295 °
